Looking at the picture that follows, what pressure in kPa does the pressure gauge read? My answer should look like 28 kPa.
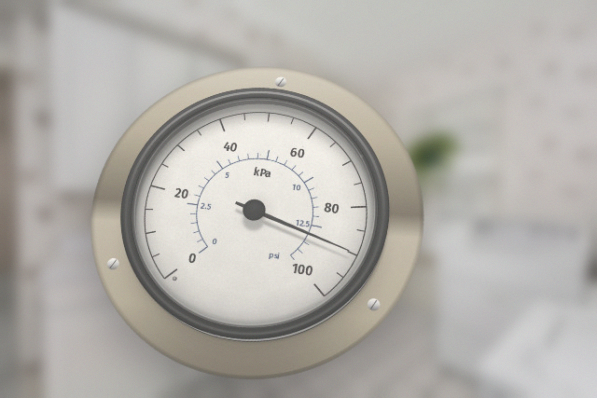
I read 90 kPa
